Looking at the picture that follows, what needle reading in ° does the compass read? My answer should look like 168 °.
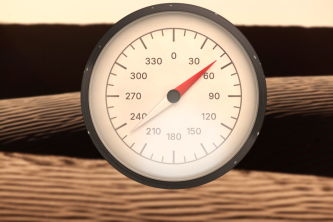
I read 50 °
